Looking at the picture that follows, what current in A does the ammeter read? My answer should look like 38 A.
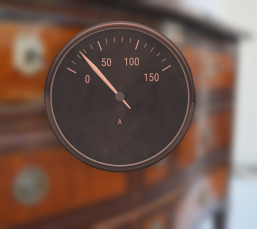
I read 25 A
